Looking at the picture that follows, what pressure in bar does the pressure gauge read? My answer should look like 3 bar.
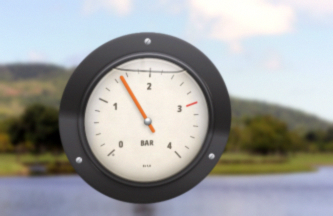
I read 1.5 bar
